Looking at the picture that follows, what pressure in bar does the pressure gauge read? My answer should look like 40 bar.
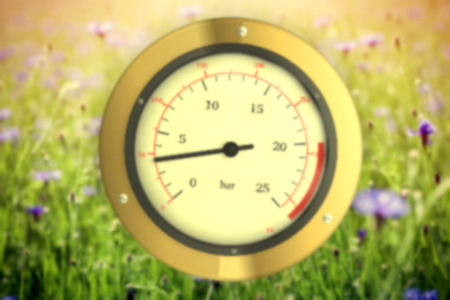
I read 3 bar
